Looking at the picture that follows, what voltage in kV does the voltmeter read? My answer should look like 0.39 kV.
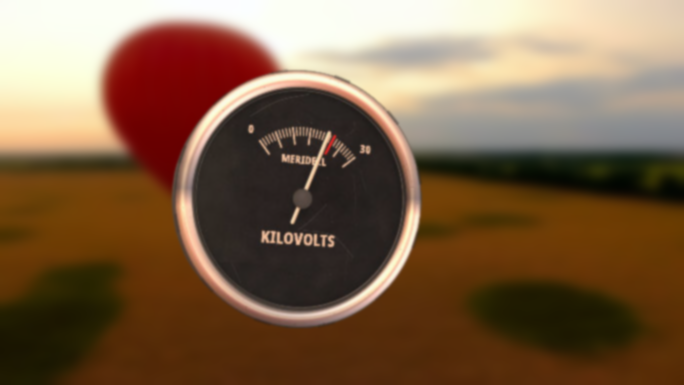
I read 20 kV
